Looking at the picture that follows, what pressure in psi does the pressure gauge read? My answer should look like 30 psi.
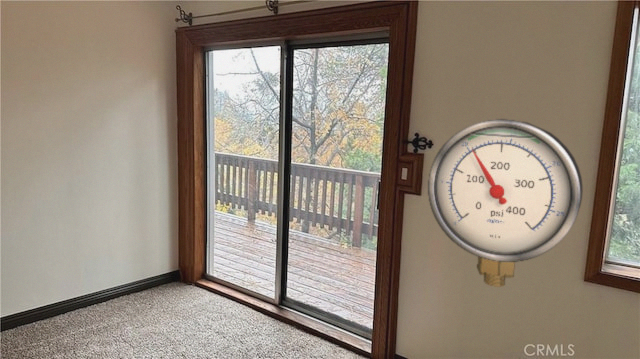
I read 150 psi
